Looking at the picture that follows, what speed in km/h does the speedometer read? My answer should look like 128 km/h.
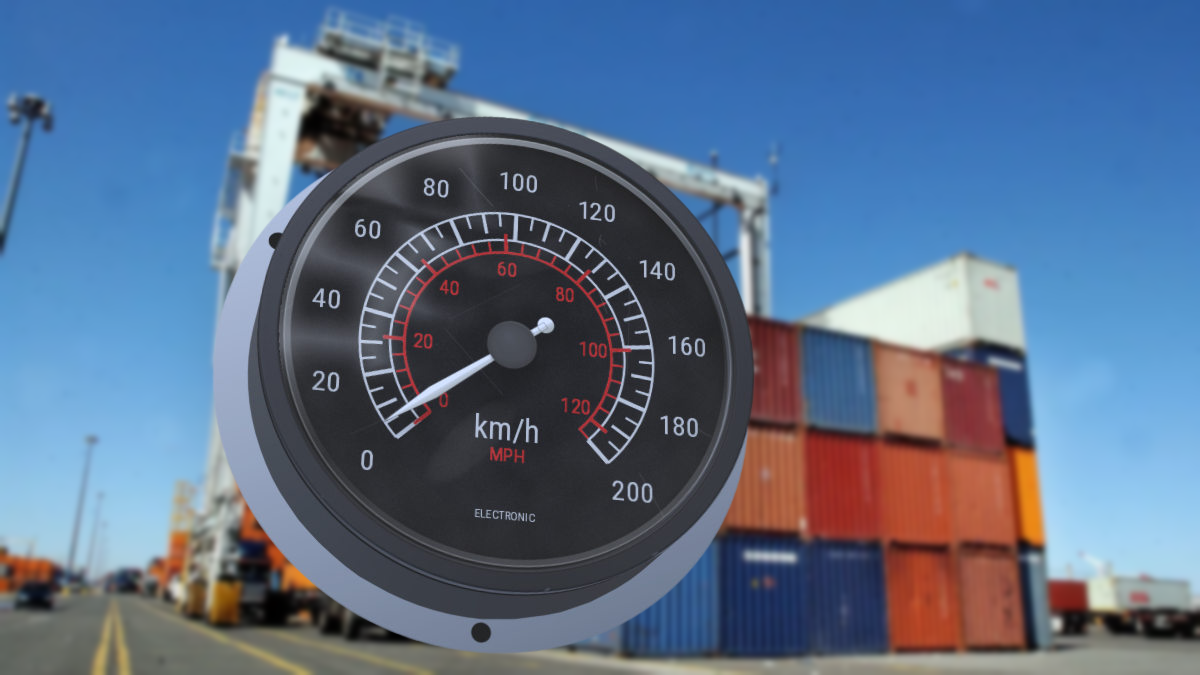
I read 5 km/h
